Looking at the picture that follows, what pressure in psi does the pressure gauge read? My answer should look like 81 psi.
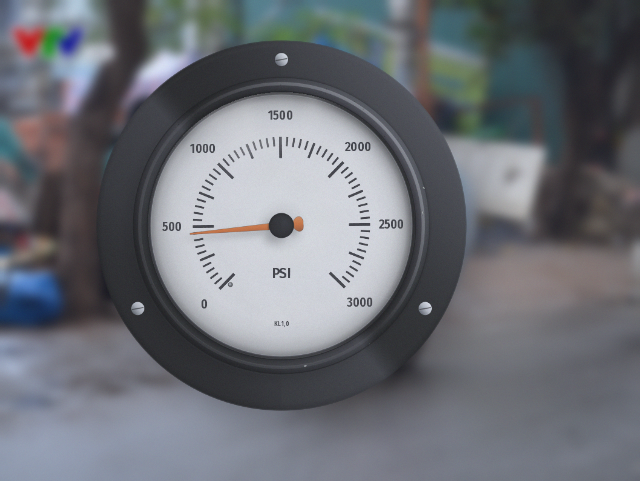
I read 450 psi
